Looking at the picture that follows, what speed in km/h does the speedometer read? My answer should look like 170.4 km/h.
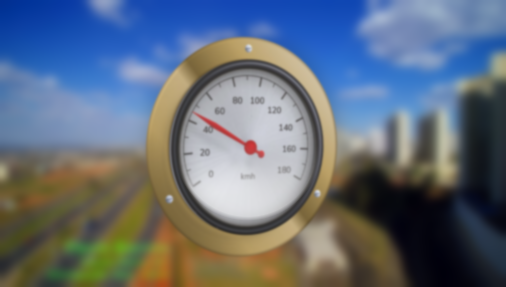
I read 45 km/h
